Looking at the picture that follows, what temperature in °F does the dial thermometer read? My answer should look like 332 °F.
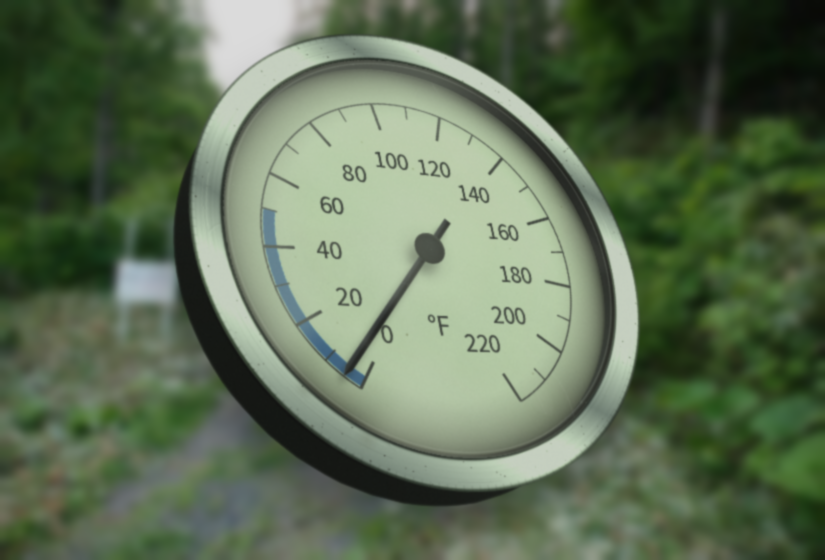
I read 5 °F
